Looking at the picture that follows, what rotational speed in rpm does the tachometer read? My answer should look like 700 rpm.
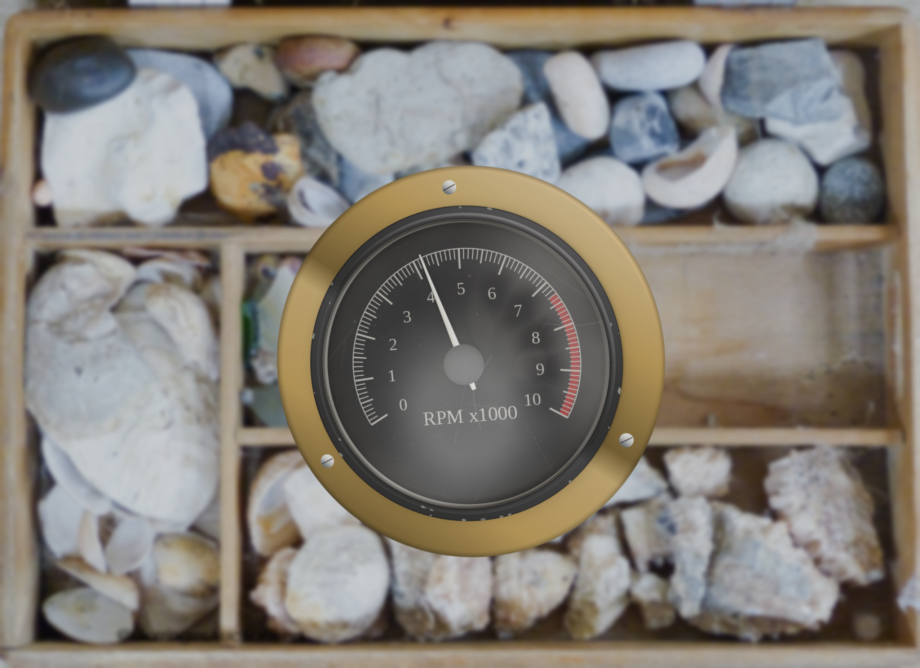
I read 4200 rpm
